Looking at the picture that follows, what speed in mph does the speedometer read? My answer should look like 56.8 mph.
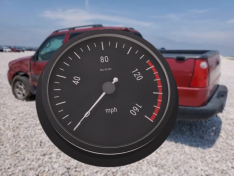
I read 0 mph
